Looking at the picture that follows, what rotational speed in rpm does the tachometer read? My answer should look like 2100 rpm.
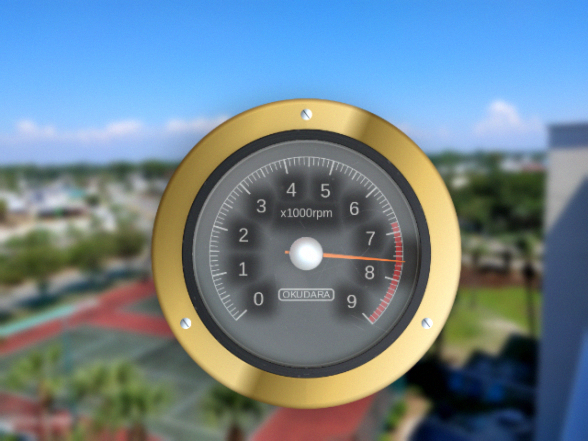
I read 7600 rpm
